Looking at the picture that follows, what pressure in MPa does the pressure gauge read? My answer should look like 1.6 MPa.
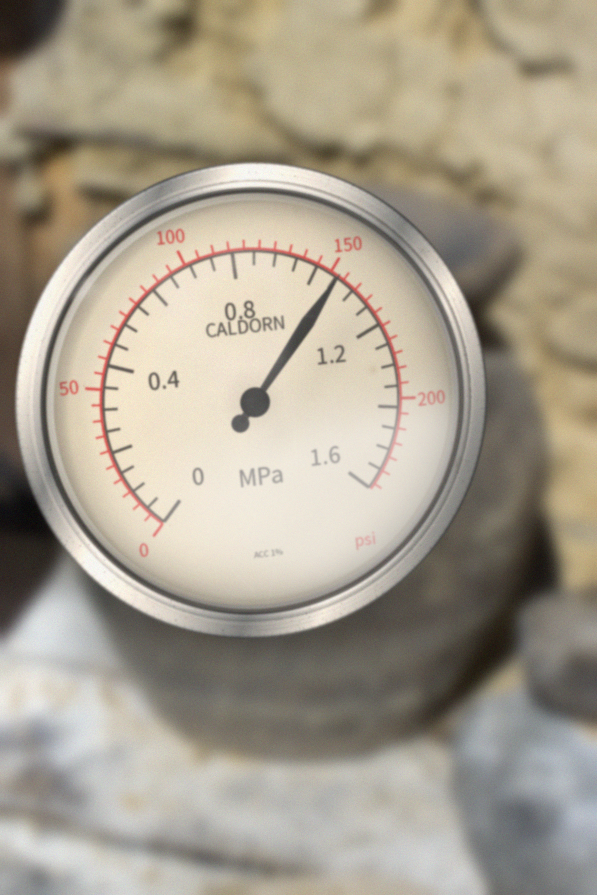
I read 1.05 MPa
